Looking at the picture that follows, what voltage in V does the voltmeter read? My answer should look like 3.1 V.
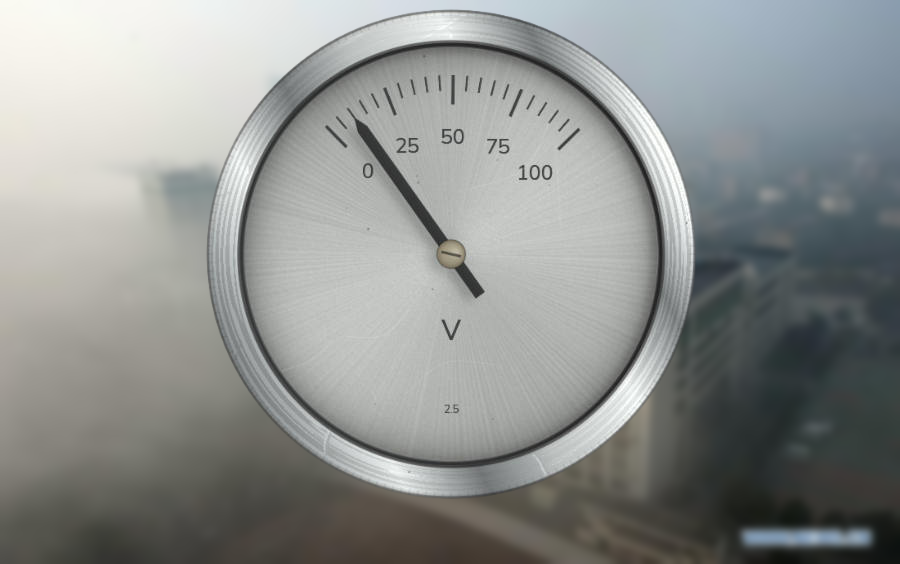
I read 10 V
